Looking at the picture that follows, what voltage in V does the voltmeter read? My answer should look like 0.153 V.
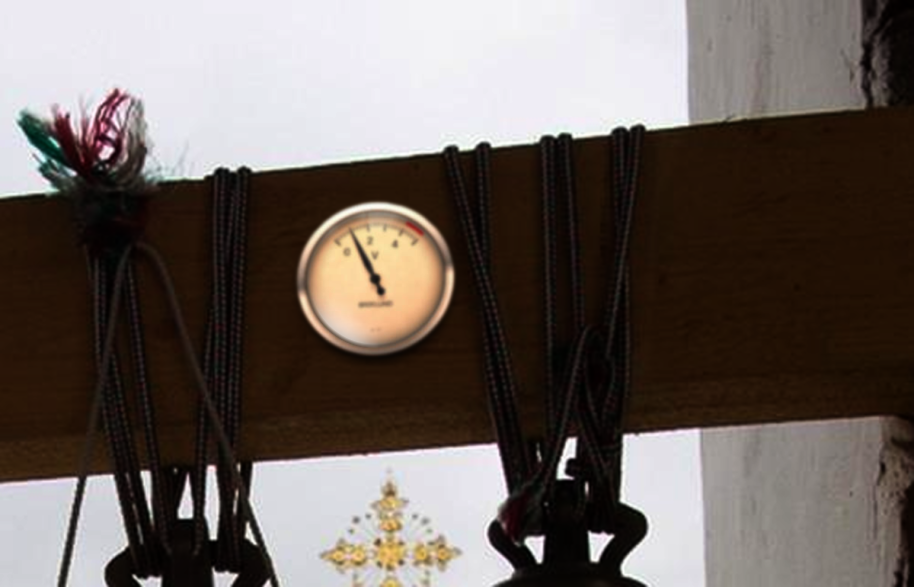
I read 1 V
